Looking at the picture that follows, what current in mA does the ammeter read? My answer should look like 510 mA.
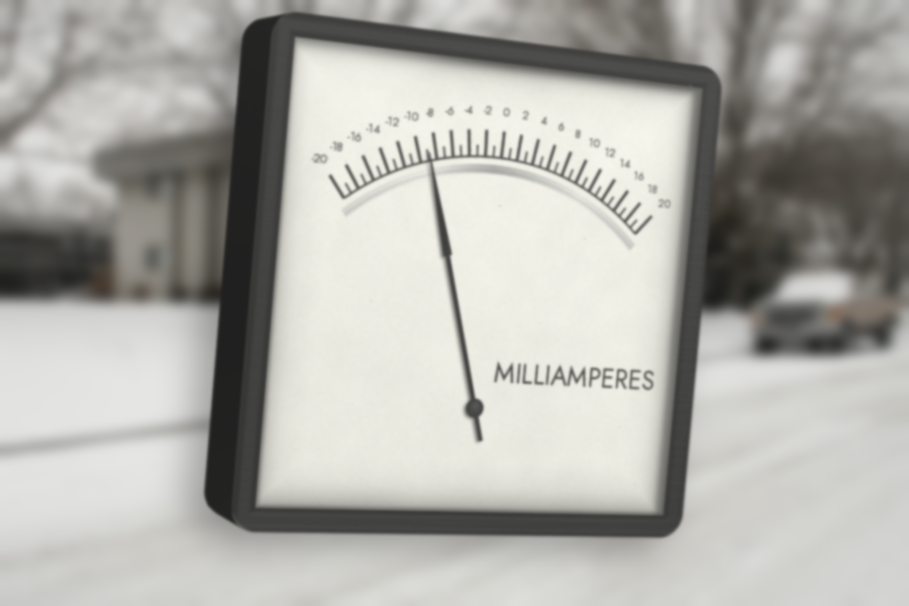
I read -9 mA
